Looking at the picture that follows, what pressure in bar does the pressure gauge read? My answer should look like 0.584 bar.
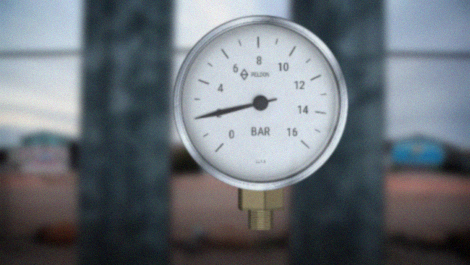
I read 2 bar
